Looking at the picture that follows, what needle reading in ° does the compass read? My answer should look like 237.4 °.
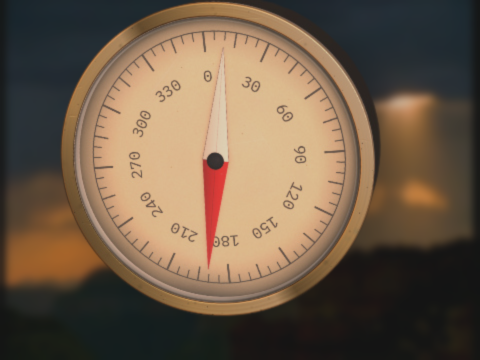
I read 190 °
